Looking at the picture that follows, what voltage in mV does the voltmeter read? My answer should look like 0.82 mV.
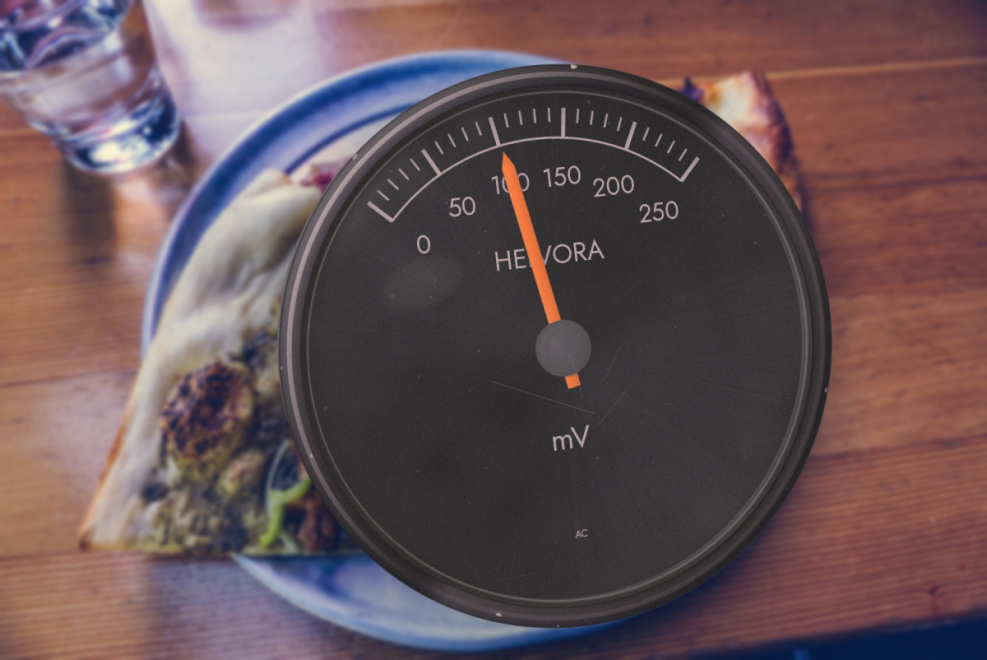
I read 100 mV
